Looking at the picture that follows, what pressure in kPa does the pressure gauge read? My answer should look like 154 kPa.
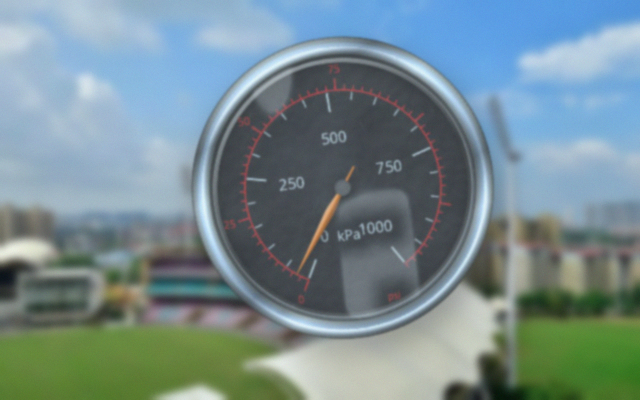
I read 25 kPa
